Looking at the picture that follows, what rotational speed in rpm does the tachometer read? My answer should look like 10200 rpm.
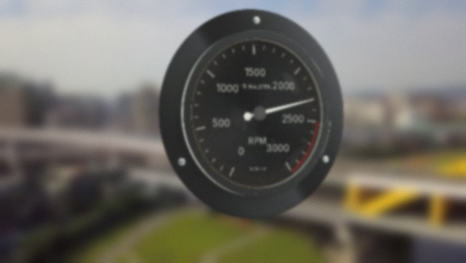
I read 2300 rpm
